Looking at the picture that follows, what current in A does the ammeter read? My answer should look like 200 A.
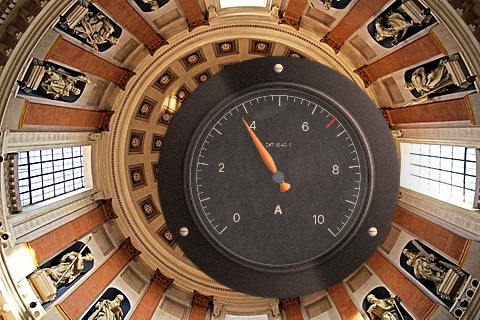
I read 3.8 A
